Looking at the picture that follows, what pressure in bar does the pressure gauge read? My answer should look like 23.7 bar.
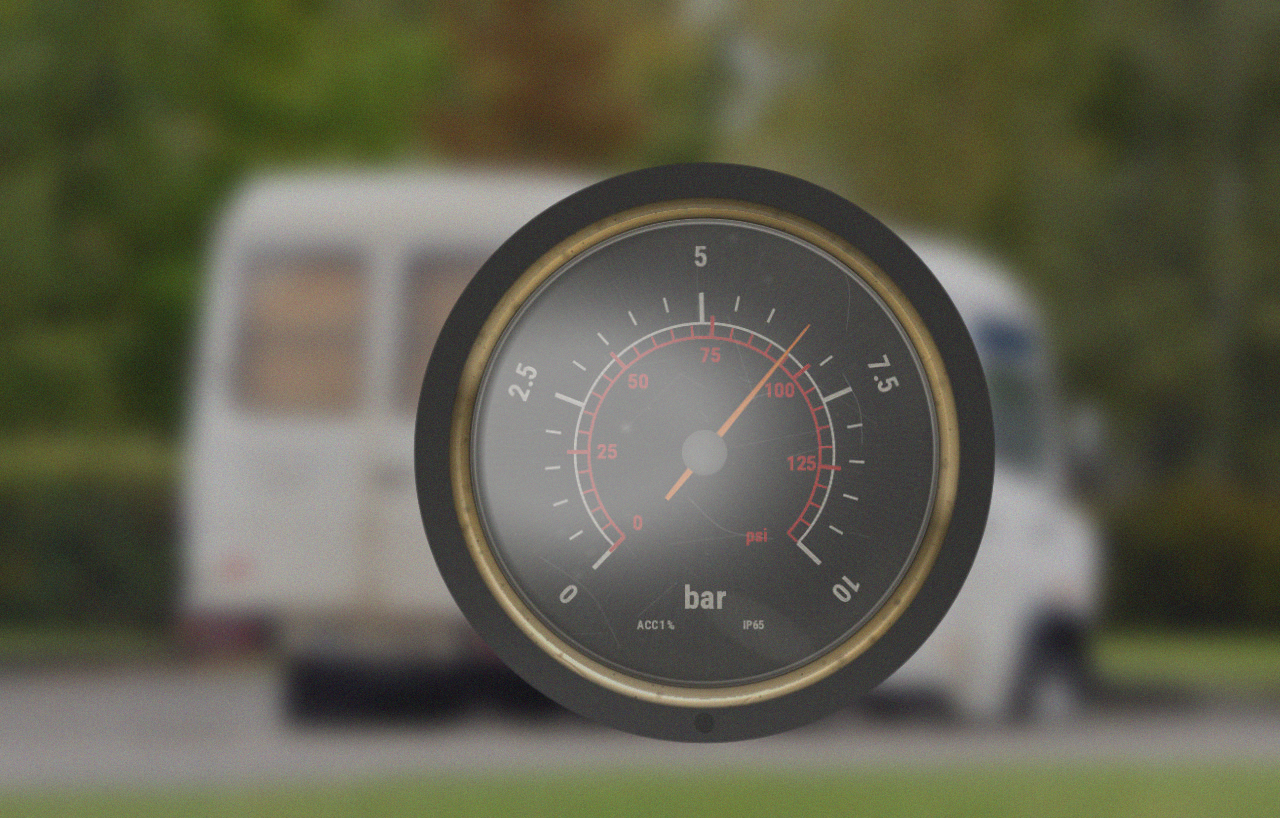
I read 6.5 bar
